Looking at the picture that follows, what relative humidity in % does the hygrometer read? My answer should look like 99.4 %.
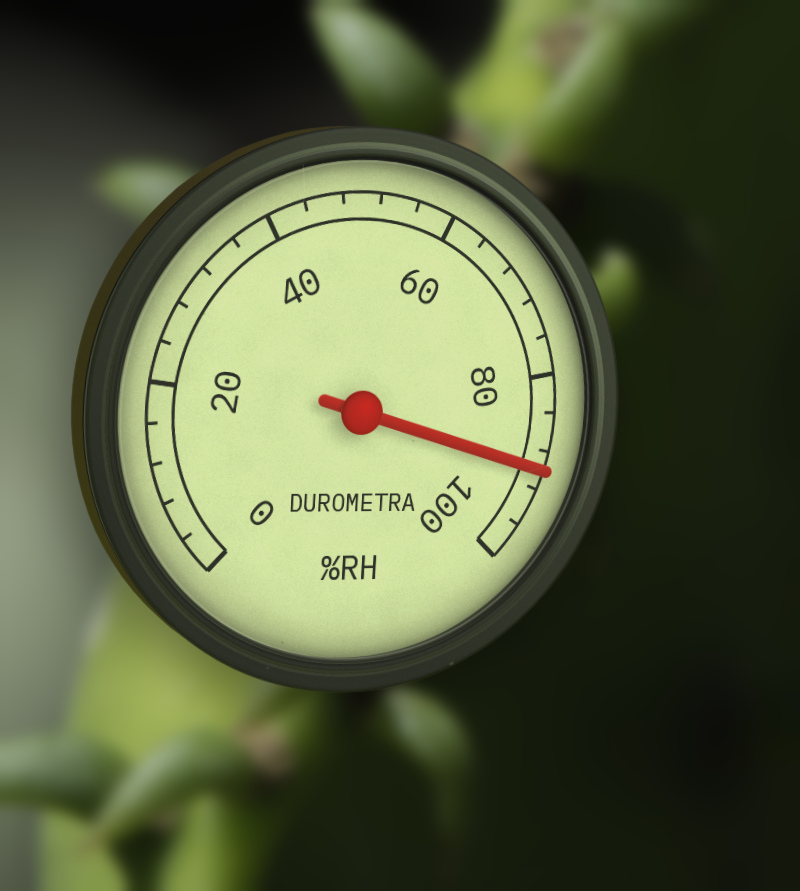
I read 90 %
